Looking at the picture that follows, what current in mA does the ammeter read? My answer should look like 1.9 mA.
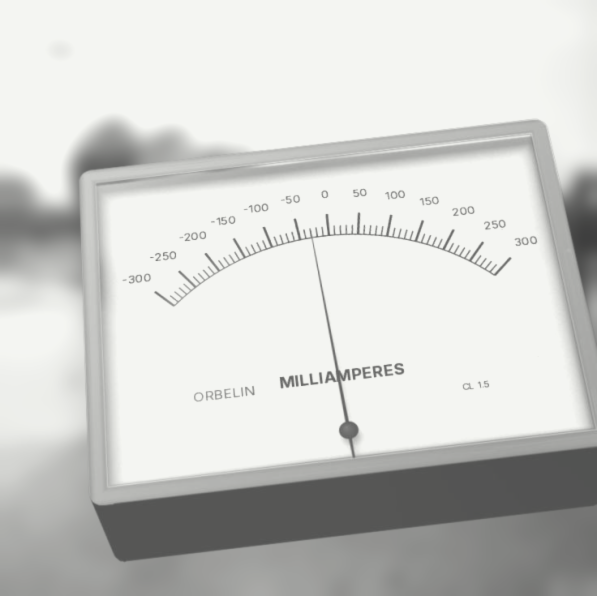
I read -30 mA
